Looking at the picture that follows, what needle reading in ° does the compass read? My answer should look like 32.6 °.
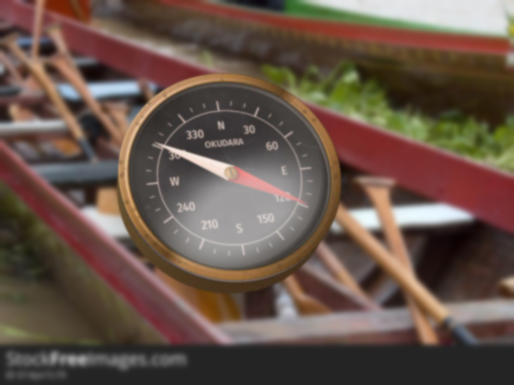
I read 120 °
